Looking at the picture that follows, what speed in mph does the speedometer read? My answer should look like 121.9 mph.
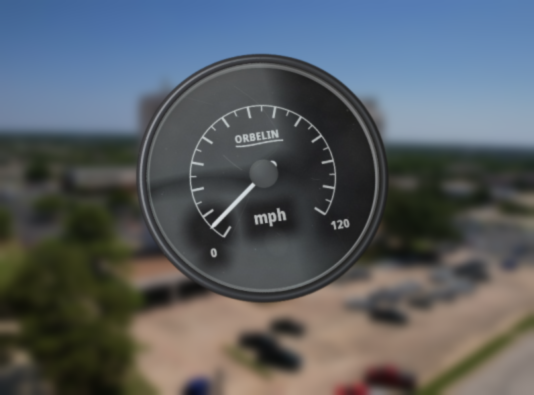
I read 5 mph
